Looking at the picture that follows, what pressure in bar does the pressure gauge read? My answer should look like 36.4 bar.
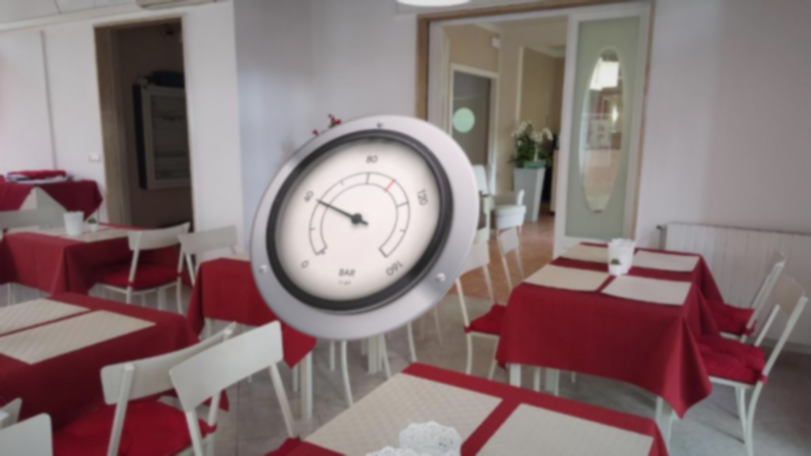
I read 40 bar
